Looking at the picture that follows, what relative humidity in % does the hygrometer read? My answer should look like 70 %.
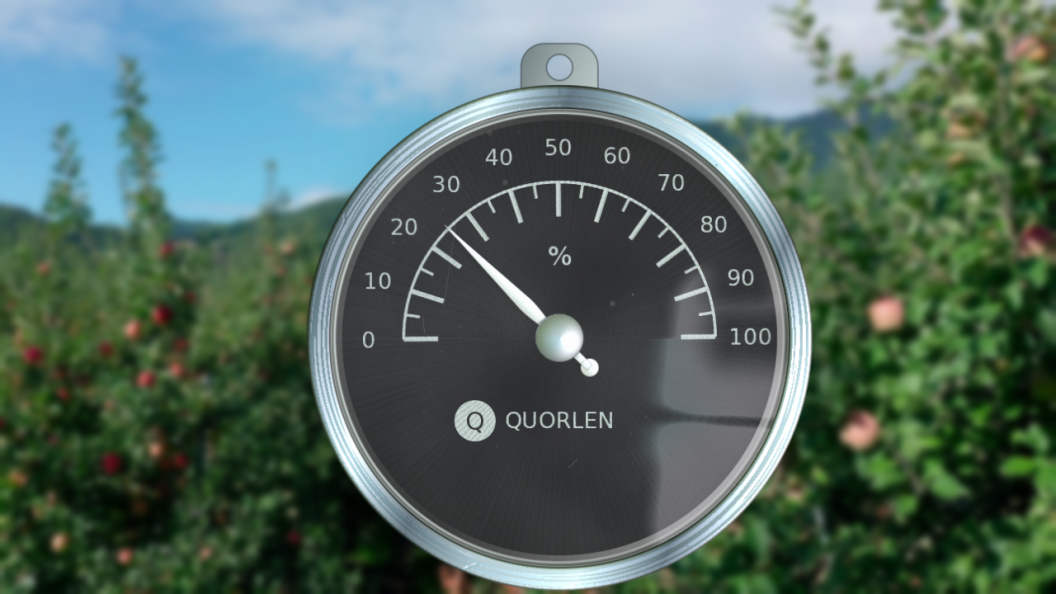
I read 25 %
